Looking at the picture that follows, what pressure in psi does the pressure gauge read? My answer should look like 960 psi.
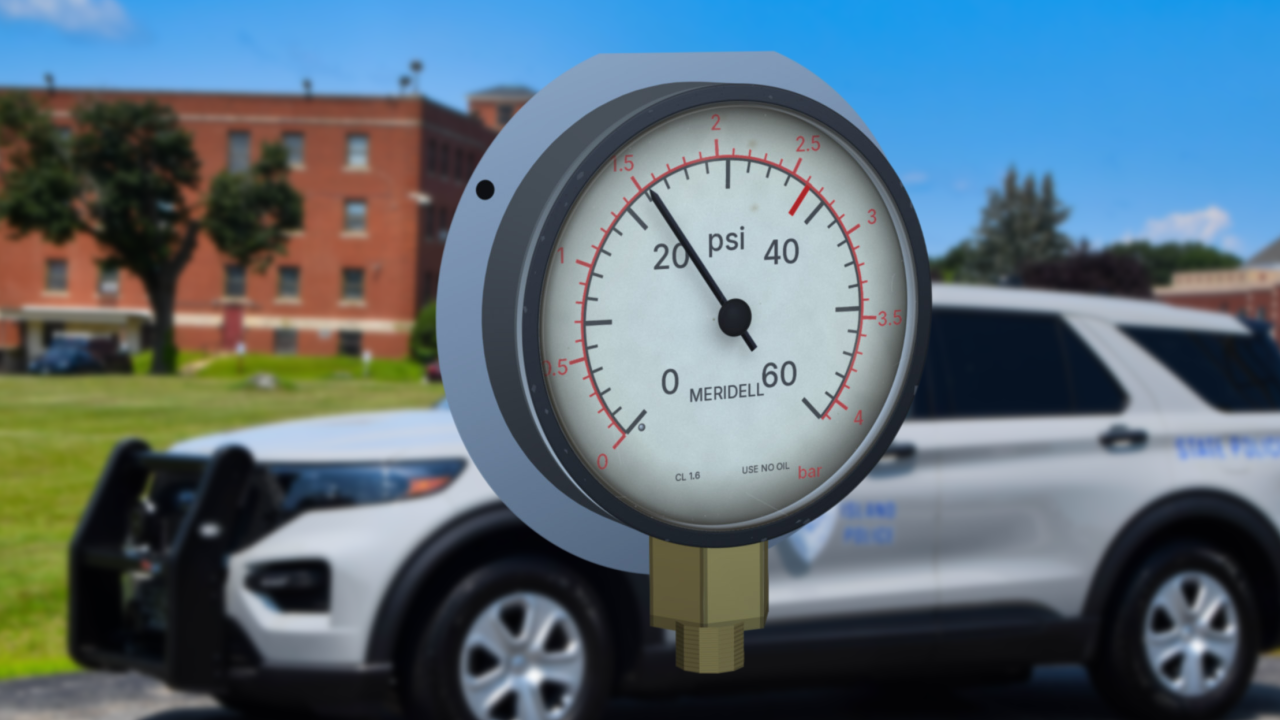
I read 22 psi
